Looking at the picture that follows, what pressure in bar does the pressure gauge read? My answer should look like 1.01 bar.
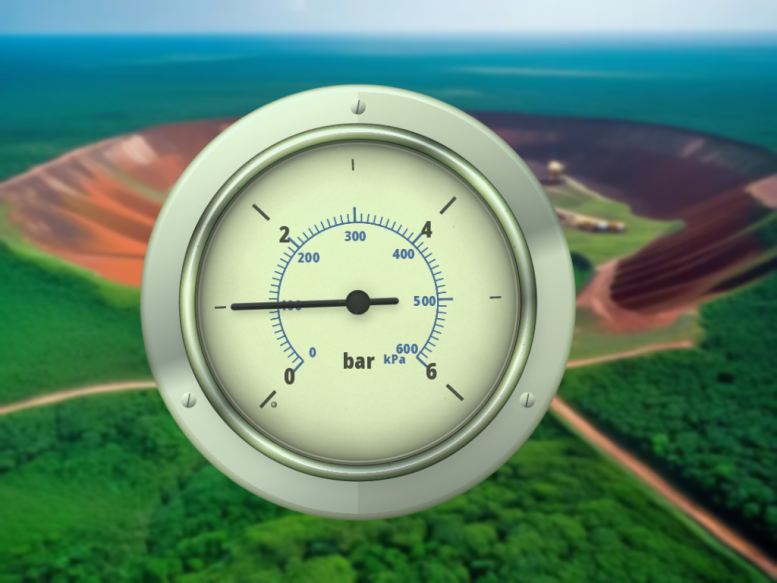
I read 1 bar
